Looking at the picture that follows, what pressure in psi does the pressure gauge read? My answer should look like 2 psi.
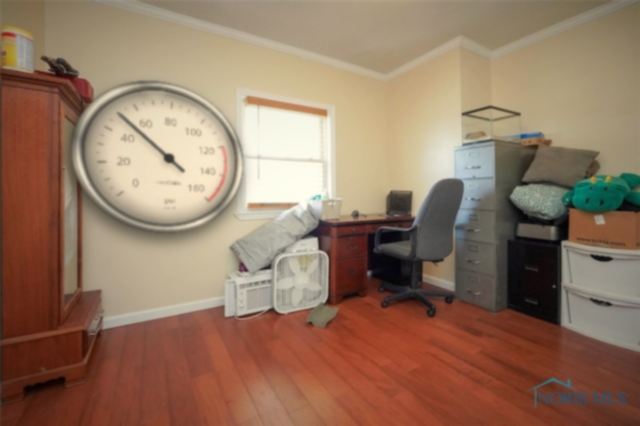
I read 50 psi
